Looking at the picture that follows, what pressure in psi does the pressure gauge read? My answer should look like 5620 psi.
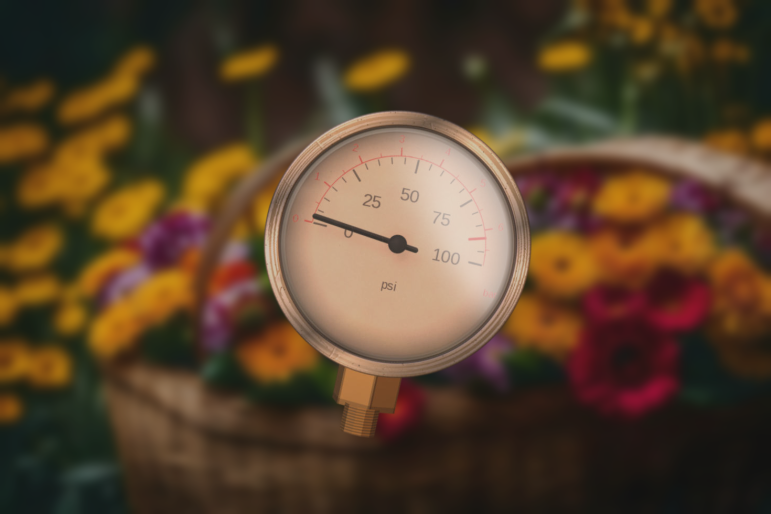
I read 2.5 psi
